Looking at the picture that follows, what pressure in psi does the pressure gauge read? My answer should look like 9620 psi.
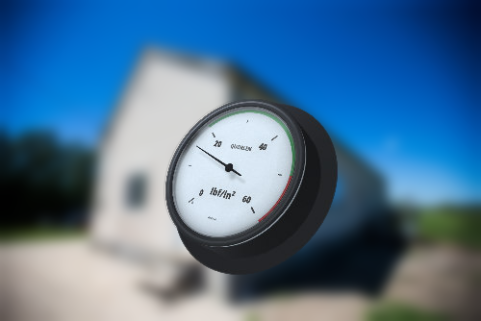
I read 15 psi
